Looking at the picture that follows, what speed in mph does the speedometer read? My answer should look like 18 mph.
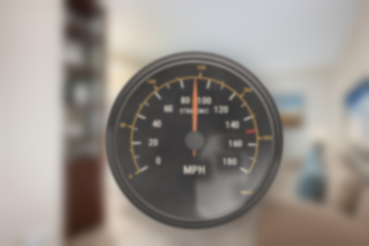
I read 90 mph
